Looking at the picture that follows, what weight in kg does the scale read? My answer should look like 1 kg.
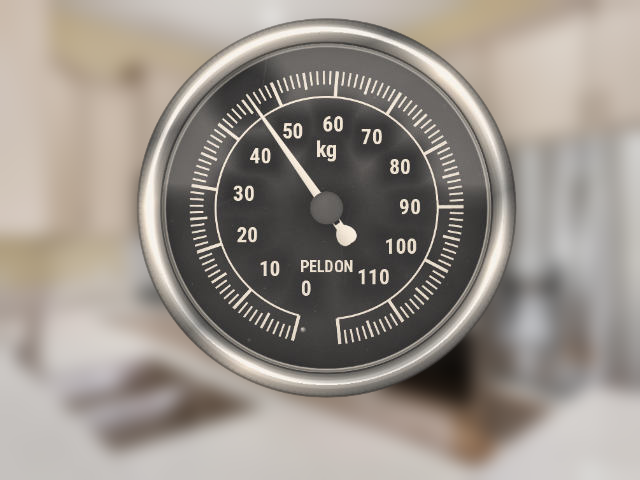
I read 46 kg
